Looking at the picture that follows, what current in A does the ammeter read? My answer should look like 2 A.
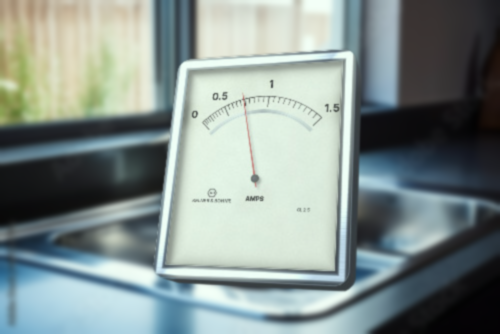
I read 0.75 A
